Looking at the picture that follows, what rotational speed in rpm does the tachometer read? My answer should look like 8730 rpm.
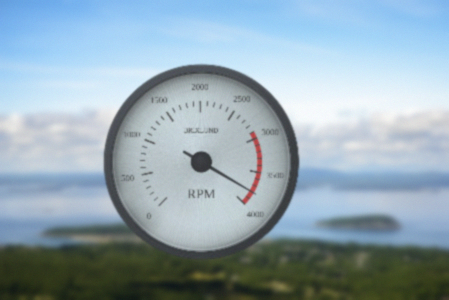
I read 3800 rpm
